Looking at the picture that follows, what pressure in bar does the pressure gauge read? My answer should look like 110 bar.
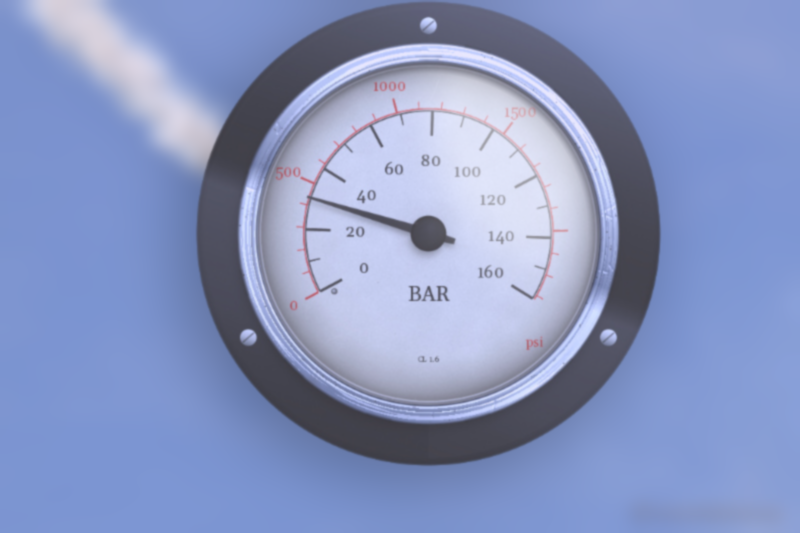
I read 30 bar
